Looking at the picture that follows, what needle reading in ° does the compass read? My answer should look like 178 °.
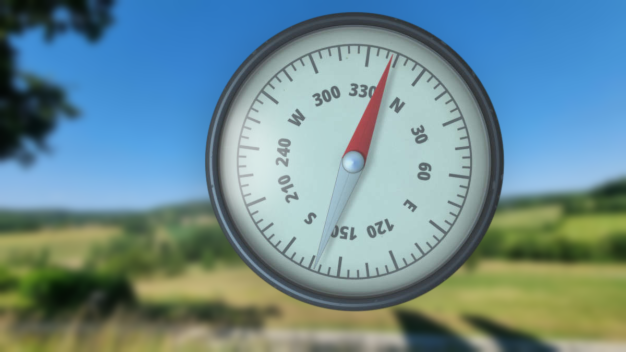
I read 342.5 °
